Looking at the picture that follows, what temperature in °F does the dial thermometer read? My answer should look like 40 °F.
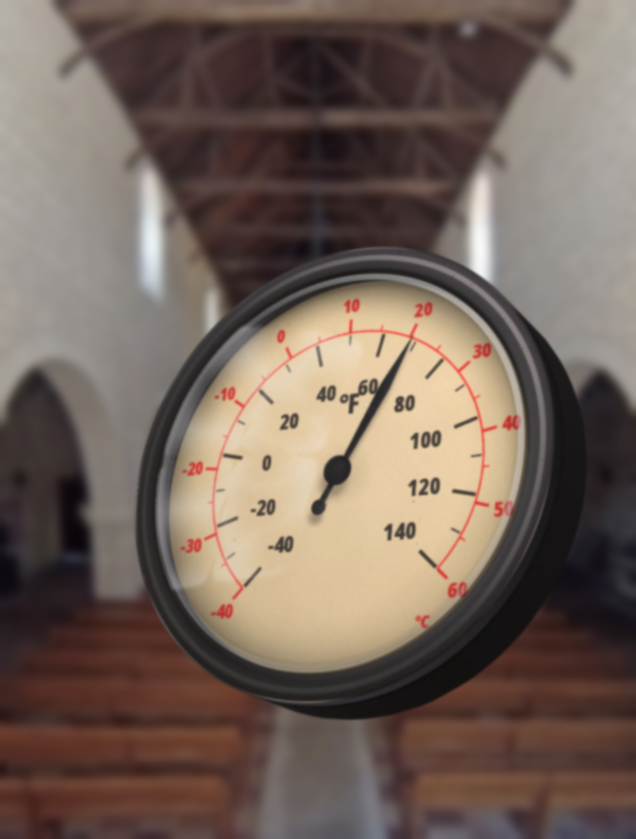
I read 70 °F
